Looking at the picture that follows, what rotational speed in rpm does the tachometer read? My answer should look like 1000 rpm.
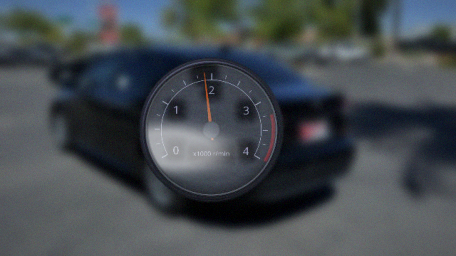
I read 1875 rpm
